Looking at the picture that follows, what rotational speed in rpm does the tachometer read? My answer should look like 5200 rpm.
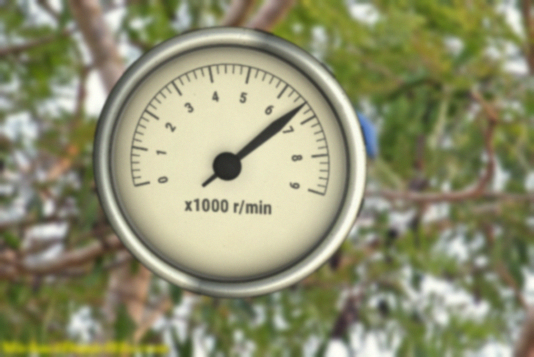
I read 6600 rpm
